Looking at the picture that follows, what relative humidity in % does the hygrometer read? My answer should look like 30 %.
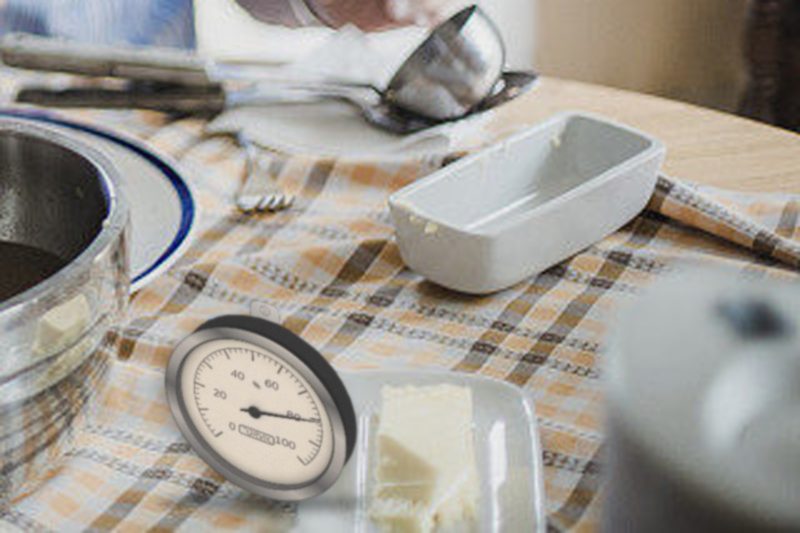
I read 80 %
